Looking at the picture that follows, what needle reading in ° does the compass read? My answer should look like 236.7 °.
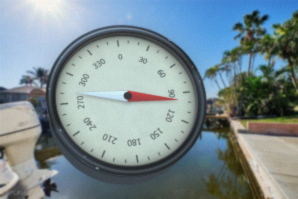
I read 100 °
